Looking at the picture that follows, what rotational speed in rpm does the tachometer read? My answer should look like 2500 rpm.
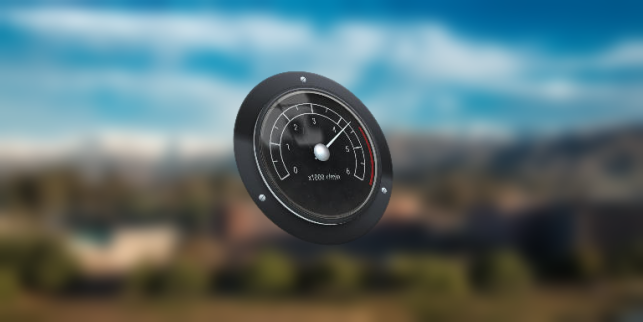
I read 4250 rpm
